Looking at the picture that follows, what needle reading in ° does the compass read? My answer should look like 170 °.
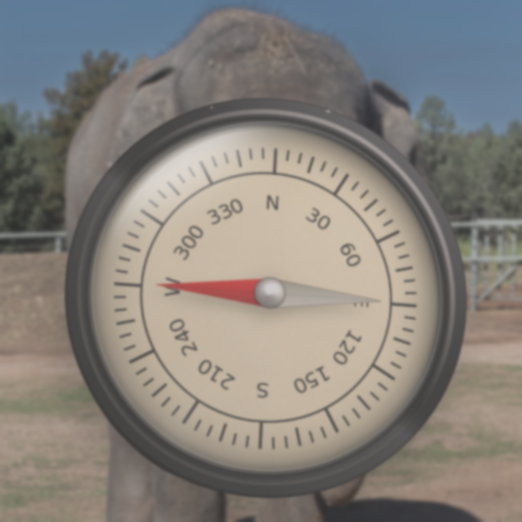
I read 270 °
